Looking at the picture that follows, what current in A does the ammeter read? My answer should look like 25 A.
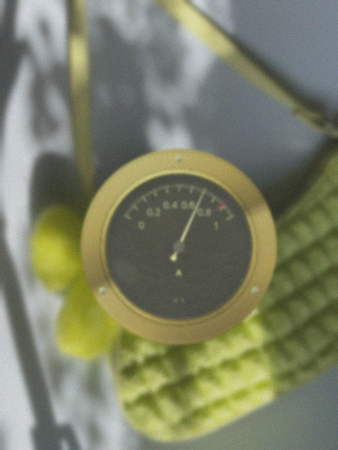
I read 0.7 A
